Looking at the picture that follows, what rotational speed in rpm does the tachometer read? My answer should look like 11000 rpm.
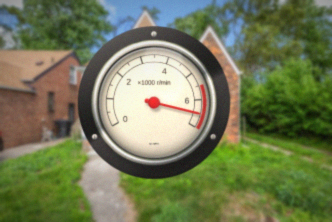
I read 6500 rpm
